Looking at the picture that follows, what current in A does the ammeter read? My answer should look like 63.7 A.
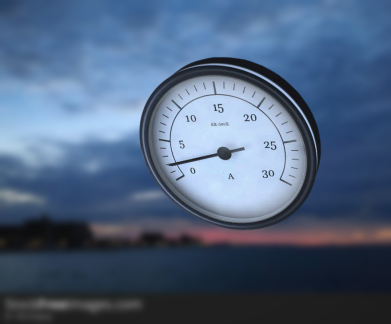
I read 2 A
